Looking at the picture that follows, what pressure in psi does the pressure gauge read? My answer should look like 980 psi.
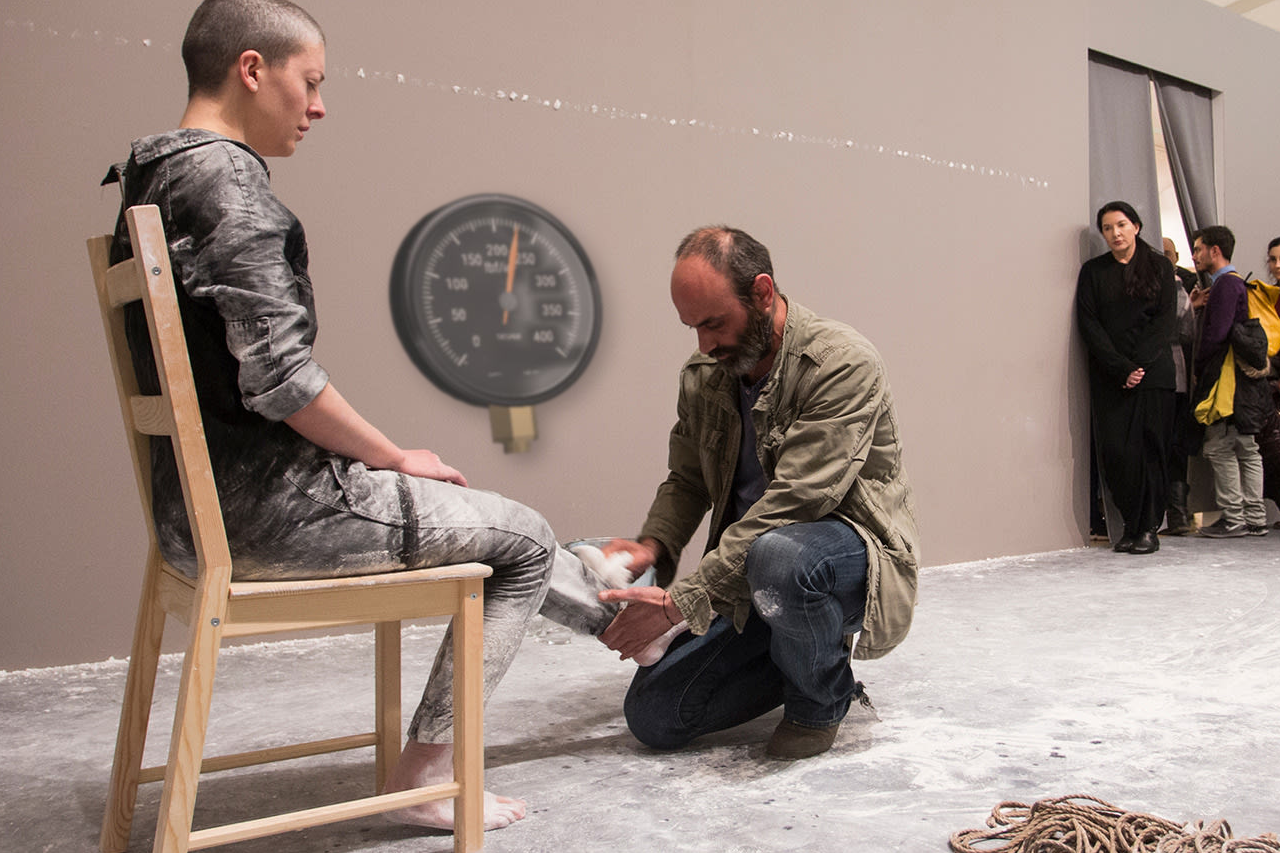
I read 225 psi
